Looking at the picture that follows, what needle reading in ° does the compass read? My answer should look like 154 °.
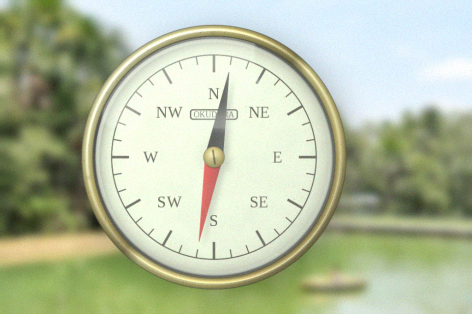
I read 190 °
